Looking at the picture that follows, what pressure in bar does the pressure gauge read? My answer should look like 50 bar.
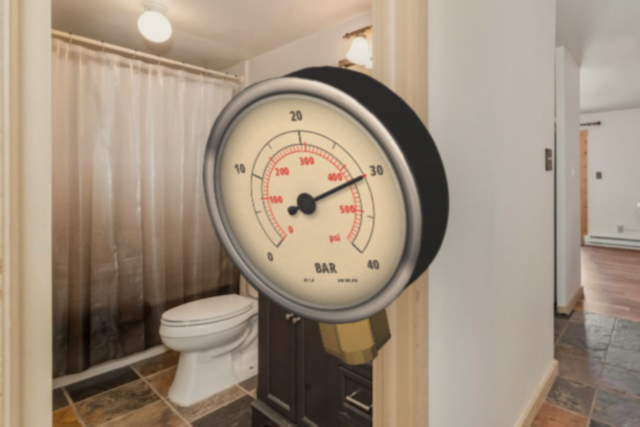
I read 30 bar
